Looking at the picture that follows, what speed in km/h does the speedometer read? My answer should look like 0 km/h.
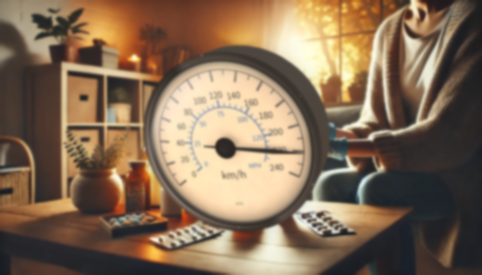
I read 220 km/h
